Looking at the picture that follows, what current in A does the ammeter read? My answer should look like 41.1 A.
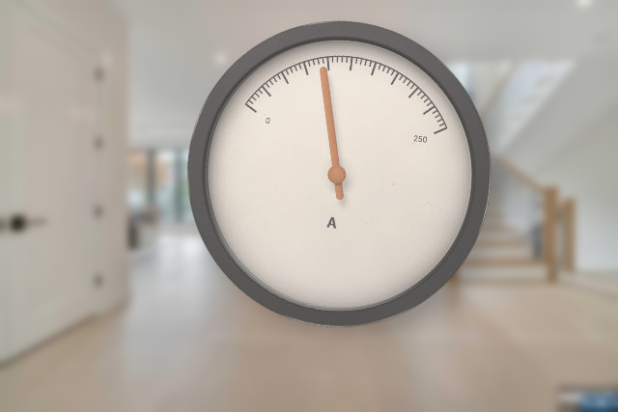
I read 95 A
